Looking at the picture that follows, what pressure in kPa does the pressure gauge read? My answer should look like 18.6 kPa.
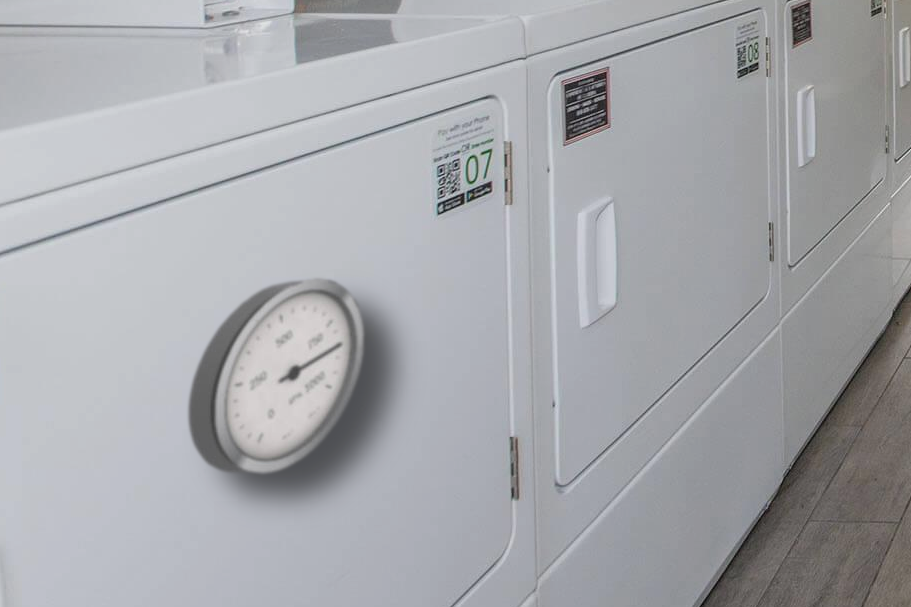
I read 850 kPa
